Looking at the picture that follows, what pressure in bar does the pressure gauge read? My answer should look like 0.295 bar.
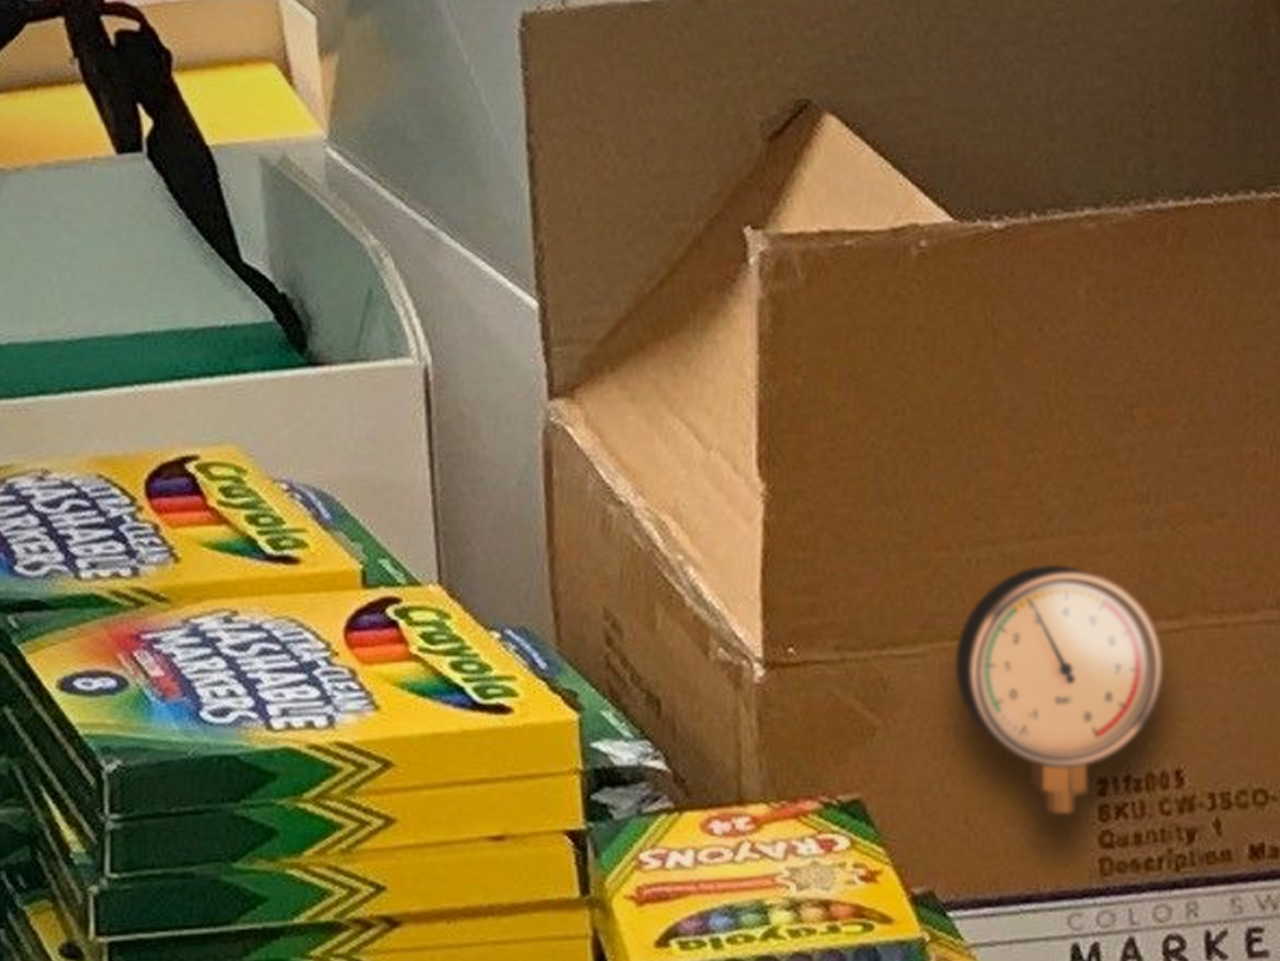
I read 3 bar
